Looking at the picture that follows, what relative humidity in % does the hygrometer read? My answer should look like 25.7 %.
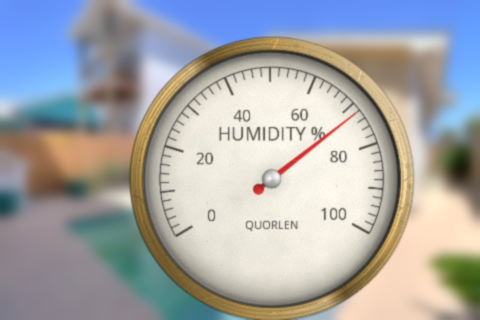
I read 72 %
